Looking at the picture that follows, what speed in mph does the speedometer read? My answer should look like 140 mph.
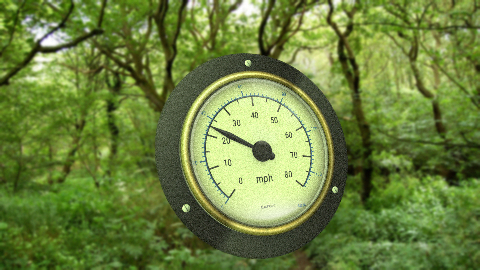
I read 22.5 mph
